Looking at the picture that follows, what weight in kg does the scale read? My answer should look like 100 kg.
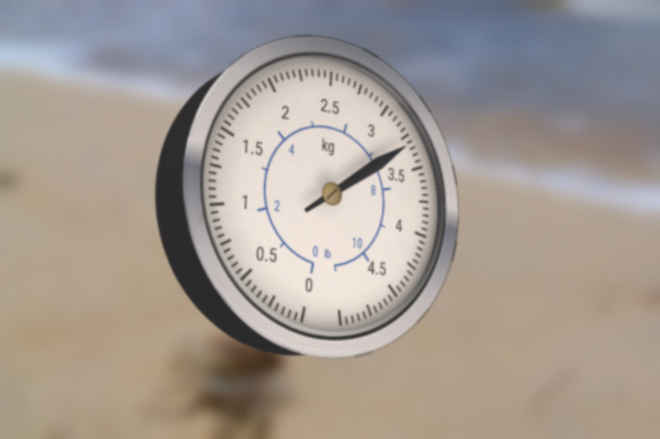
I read 3.3 kg
